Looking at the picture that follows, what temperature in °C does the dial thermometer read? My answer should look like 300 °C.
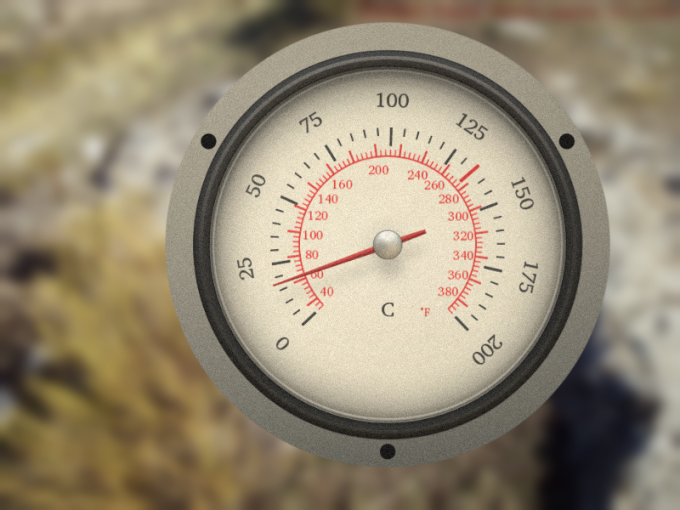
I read 17.5 °C
